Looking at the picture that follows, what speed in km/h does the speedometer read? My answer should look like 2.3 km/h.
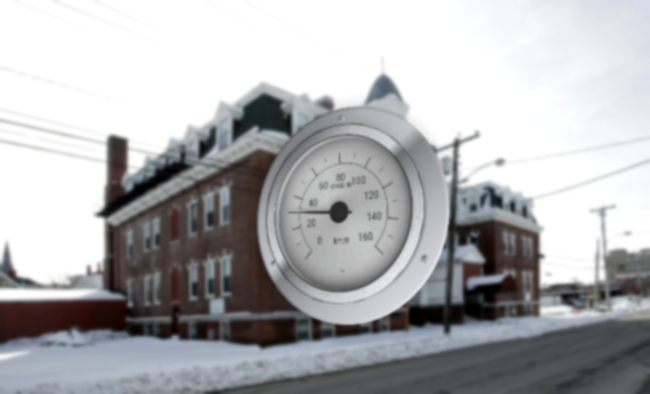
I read 30 km/h
